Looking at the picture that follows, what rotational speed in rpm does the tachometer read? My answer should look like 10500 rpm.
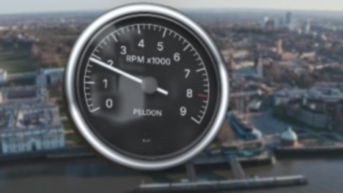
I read 1800 rpm
